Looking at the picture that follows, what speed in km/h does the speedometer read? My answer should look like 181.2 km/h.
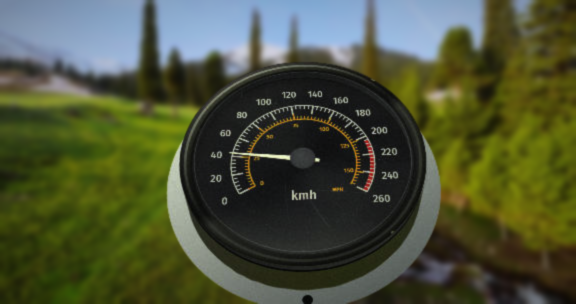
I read 40 km/h
